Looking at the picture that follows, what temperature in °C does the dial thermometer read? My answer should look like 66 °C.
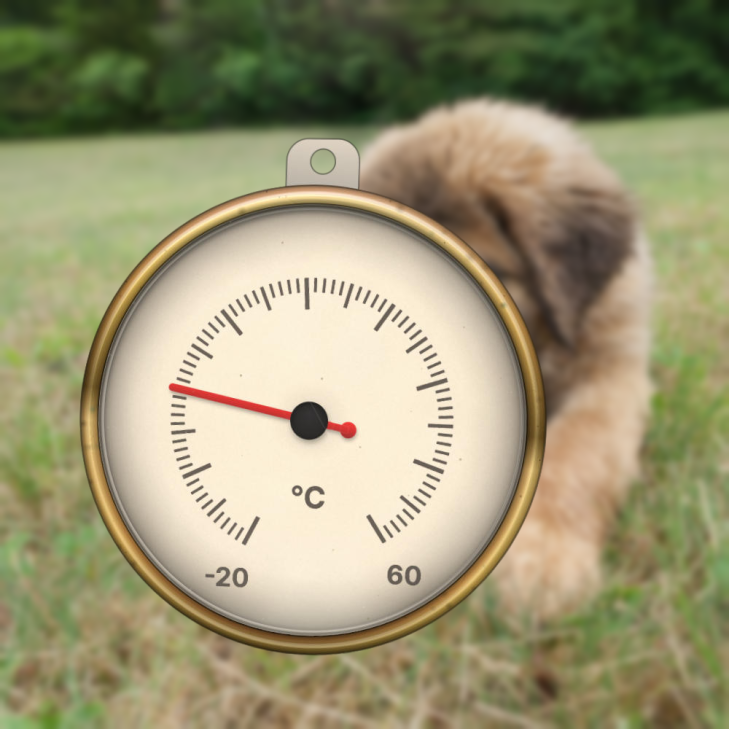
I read 0 °C
